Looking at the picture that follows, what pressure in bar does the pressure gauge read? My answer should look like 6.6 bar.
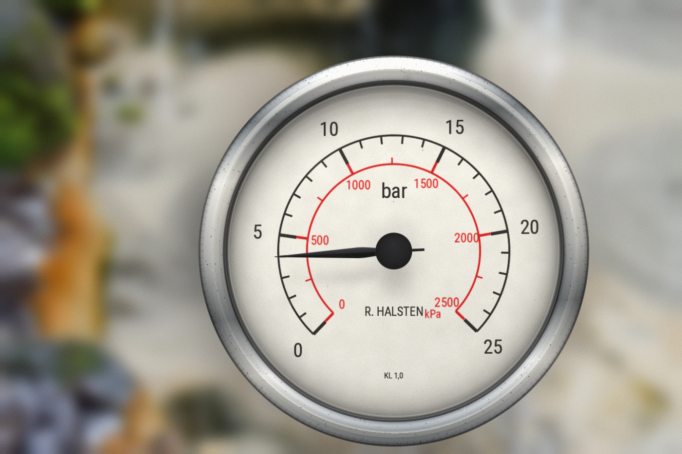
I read 4 bar
